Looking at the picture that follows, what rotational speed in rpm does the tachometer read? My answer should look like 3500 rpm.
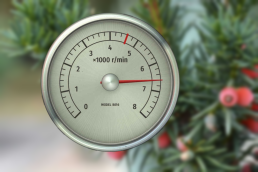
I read 6600 rpm
